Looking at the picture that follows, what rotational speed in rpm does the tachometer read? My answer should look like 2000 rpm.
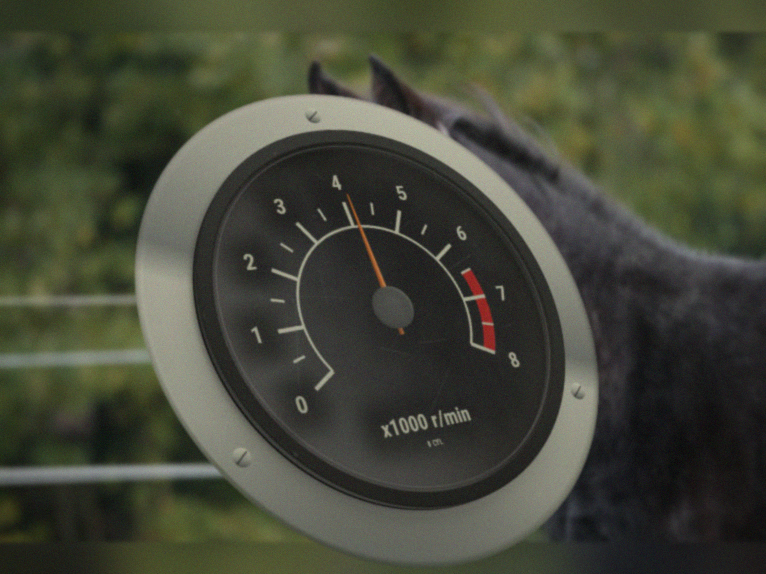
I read 4000 rpm
